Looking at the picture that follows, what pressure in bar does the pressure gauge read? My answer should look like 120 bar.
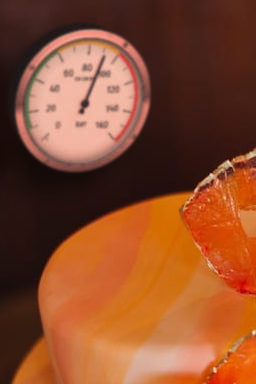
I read 90 bar
